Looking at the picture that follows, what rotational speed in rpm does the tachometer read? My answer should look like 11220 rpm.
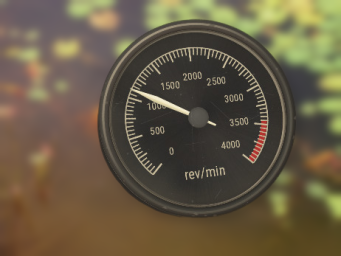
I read 1100 rpm
